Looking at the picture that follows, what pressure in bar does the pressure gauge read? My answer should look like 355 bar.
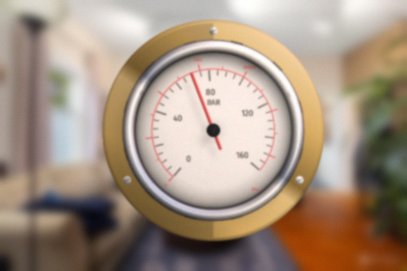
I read 70 bar
